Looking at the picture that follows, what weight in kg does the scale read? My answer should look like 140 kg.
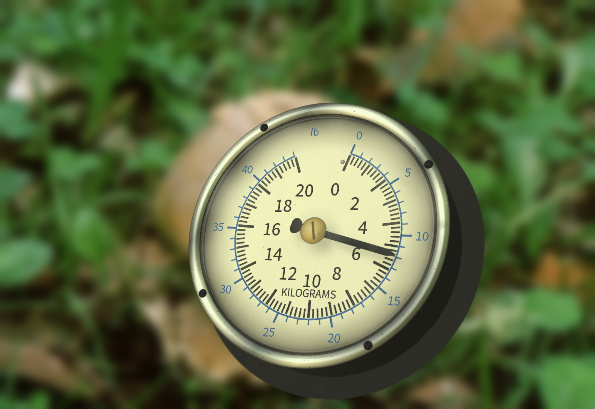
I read 5.4 kg
